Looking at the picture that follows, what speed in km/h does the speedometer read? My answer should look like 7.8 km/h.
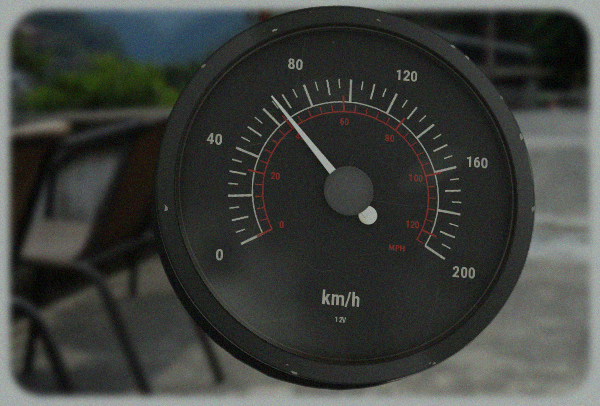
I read 65 km/h
